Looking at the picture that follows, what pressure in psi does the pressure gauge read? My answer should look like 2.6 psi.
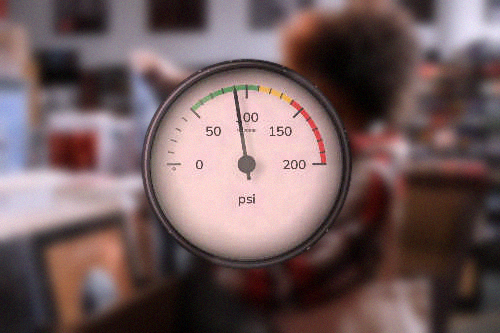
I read 90 psi
